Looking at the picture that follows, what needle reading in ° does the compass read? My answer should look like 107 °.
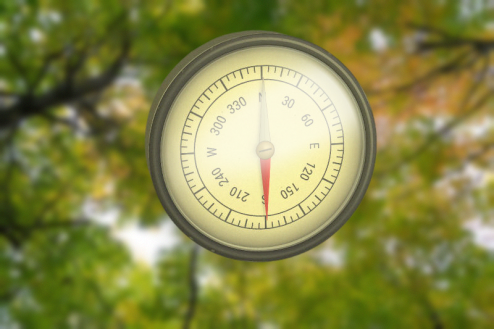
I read 180 °
